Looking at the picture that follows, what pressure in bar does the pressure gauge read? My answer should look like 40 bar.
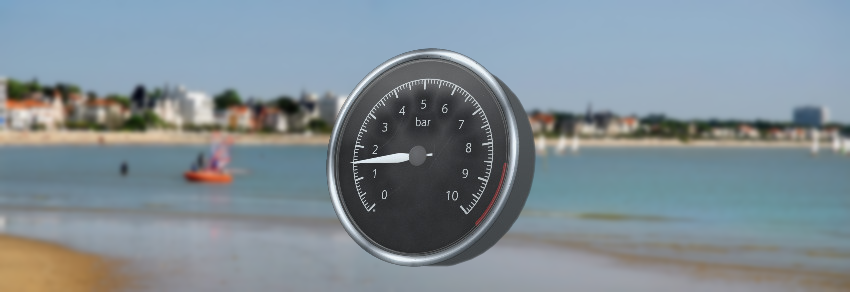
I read 1.5 bar
